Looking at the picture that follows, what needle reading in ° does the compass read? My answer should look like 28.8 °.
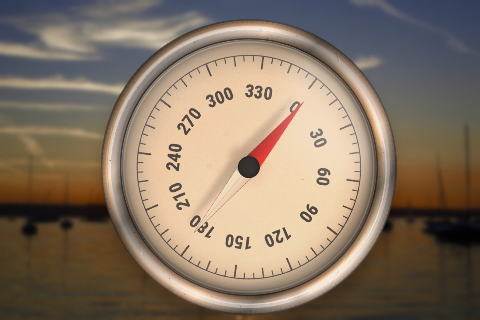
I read 2.5 °
